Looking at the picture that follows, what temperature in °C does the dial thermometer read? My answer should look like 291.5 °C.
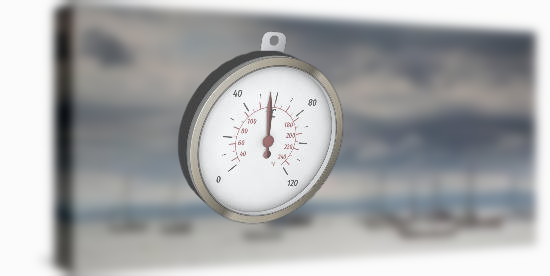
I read 55 °C
